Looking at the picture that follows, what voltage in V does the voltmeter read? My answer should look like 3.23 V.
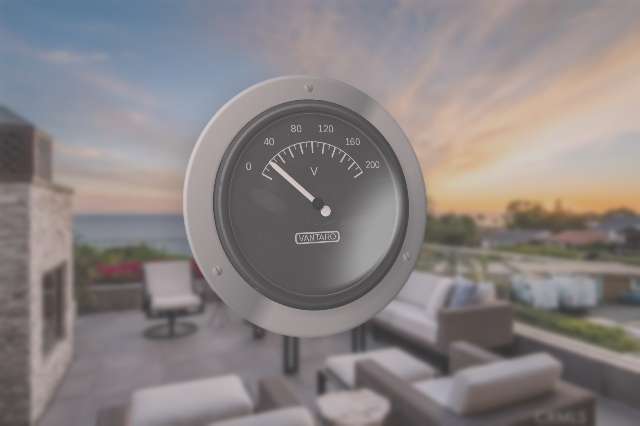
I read 20 V
